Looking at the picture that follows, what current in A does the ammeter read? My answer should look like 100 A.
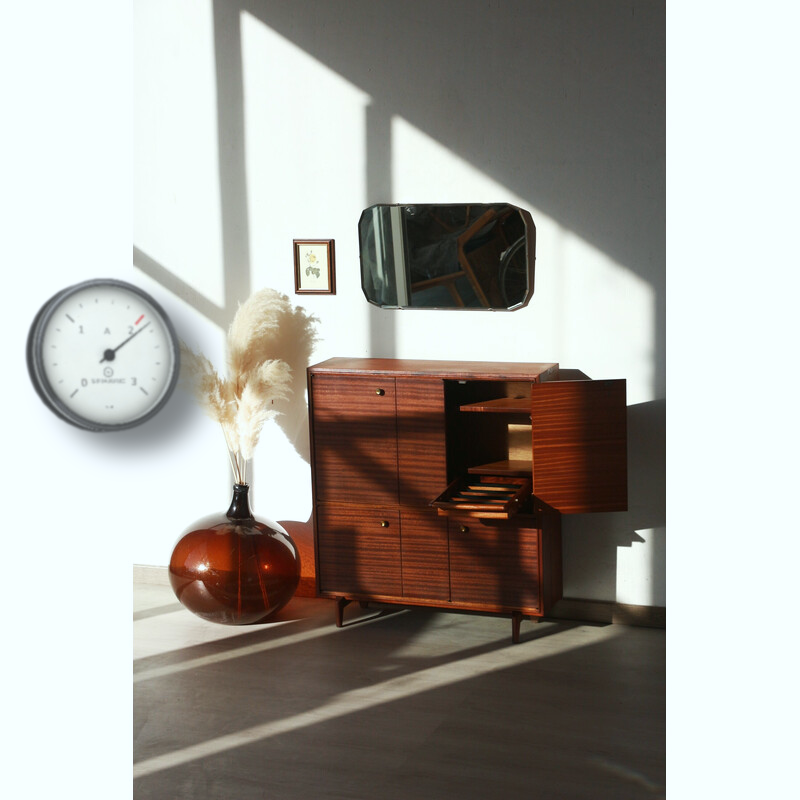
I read 2.1 A
